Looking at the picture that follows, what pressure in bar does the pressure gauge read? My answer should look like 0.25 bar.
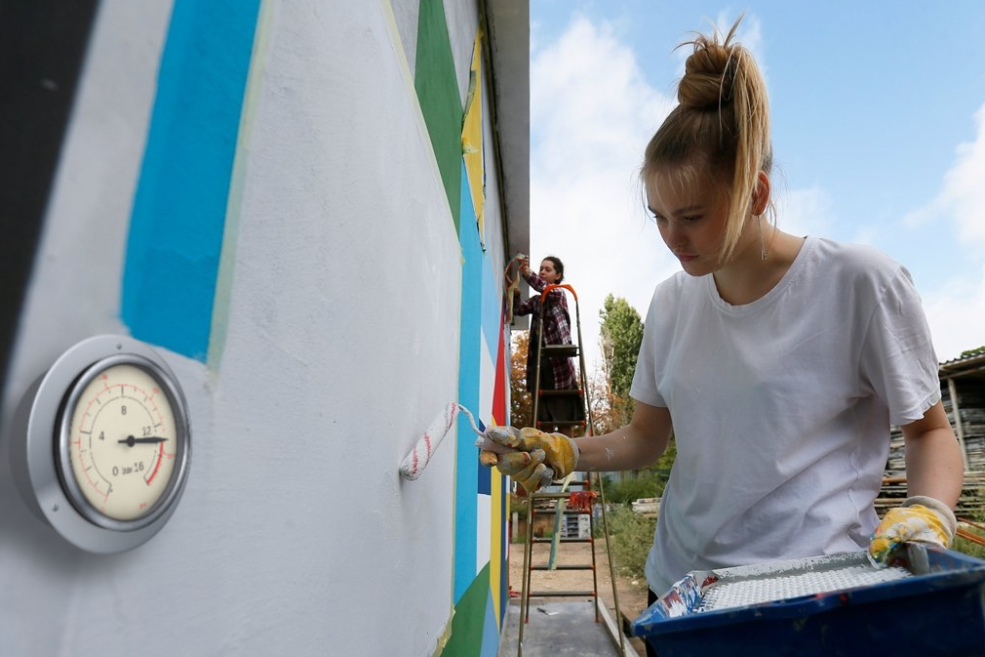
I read 13 bar
